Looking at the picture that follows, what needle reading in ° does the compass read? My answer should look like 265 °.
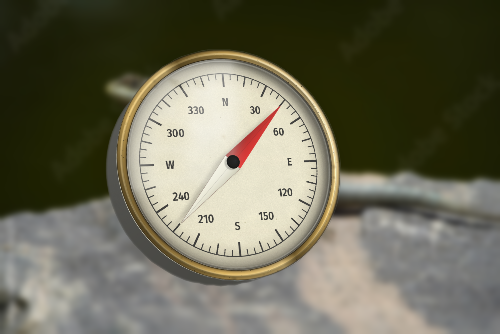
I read 45 °
